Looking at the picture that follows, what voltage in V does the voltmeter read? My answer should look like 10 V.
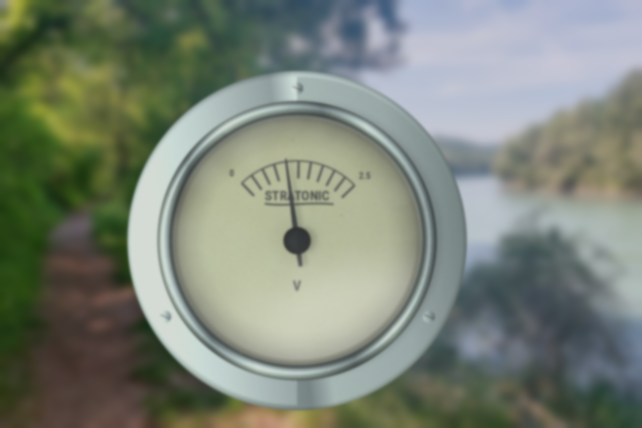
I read 1 V
